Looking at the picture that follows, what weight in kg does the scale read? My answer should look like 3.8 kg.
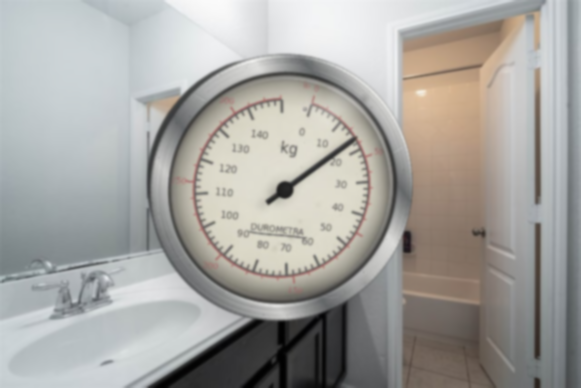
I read 16 kg
